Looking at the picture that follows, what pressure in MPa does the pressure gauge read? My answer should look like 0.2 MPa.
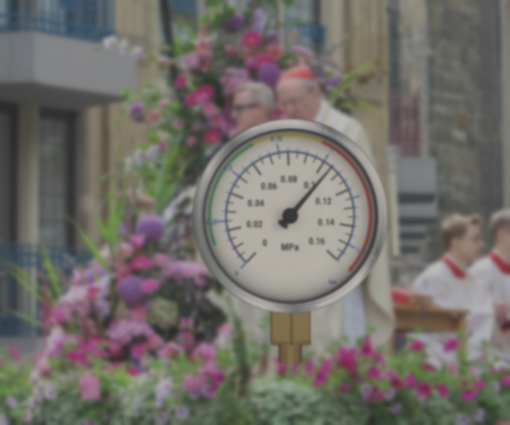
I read 0.105 MPa
